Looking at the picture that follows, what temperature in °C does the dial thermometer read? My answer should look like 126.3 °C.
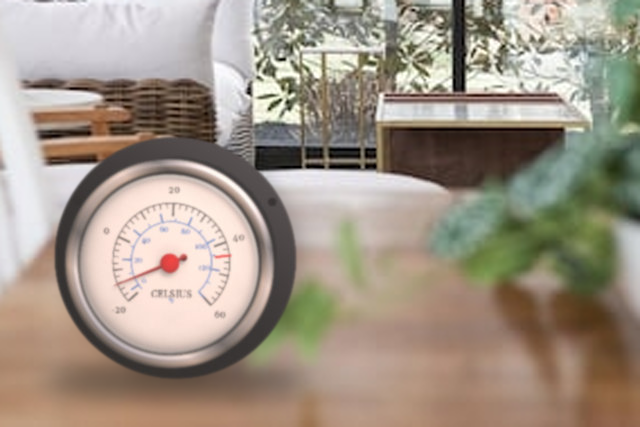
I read -14 °C
